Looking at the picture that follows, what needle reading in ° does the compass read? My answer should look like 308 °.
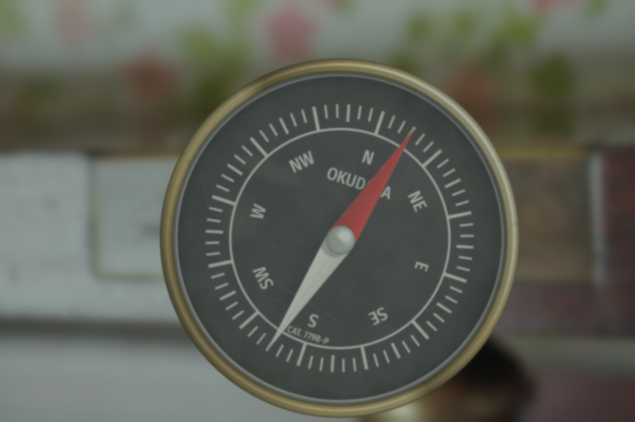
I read 15 °
